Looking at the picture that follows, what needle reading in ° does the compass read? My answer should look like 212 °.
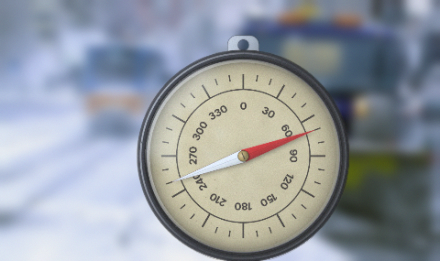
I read 70 °
